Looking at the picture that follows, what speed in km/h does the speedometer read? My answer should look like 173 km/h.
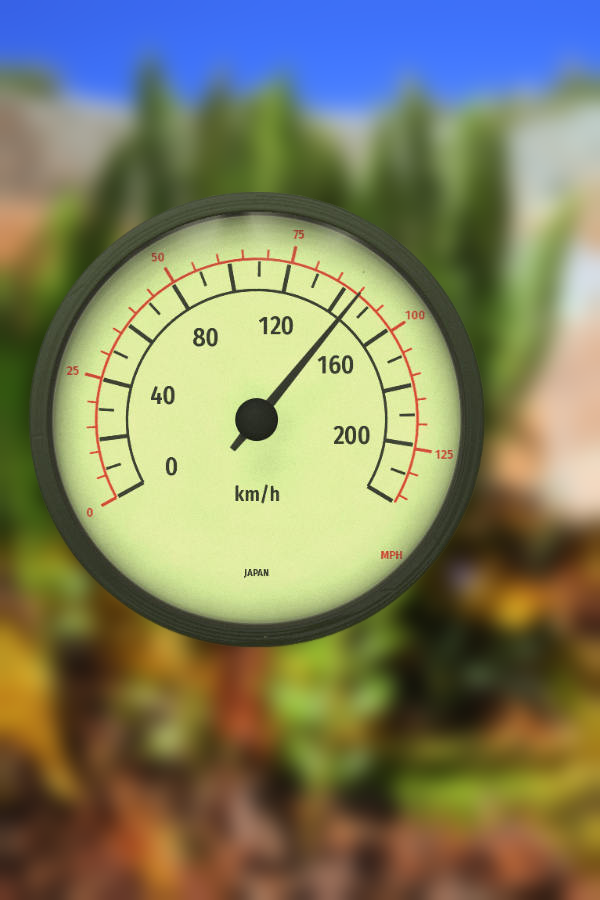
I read 145 km/h
